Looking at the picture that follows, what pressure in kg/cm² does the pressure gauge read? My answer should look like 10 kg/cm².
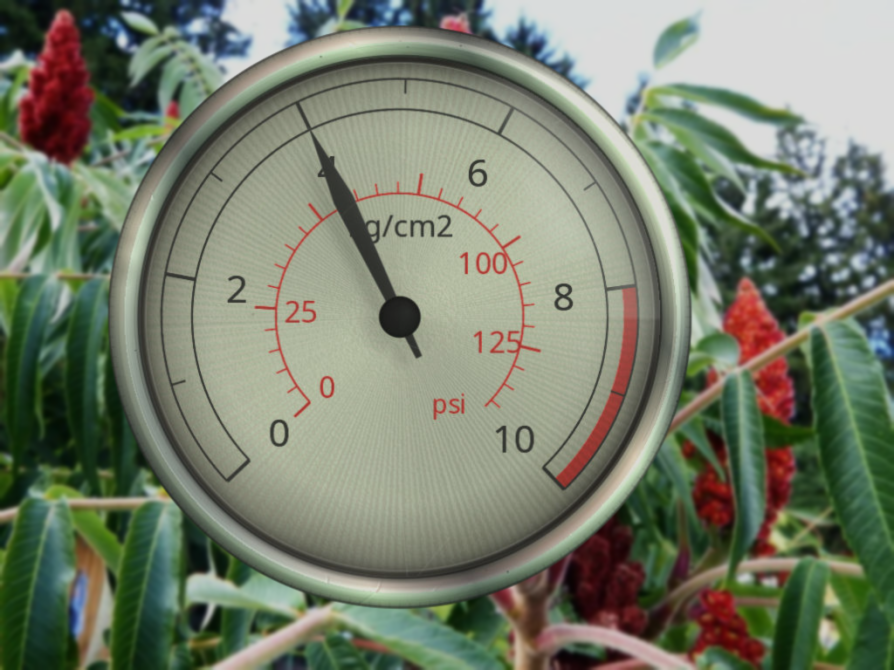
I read 4 kg/cm²
